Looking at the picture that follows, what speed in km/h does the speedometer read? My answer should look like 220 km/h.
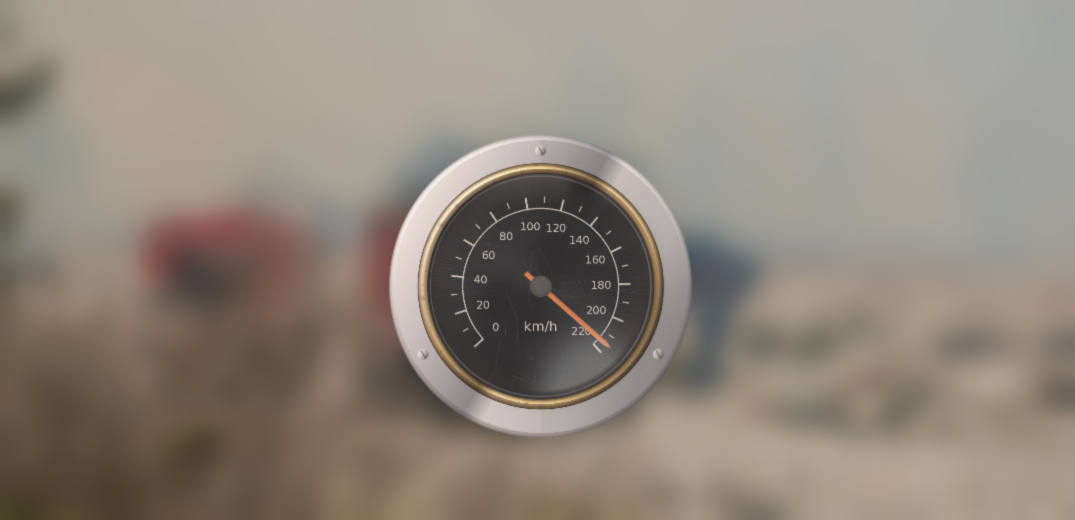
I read 215 km/h
